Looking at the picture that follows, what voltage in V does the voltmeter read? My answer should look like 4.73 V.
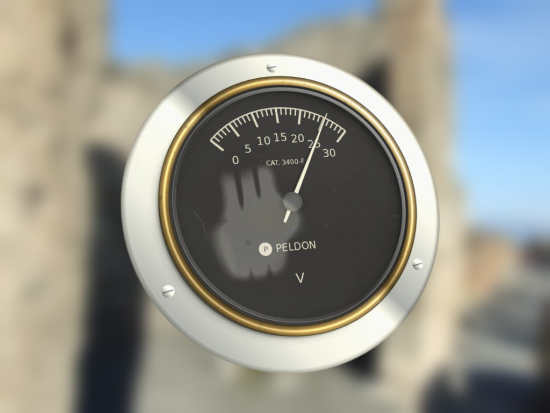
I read 25 V
